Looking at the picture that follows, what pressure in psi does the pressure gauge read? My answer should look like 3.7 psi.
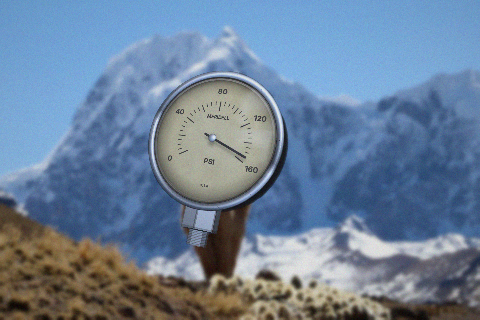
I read 155 psi
